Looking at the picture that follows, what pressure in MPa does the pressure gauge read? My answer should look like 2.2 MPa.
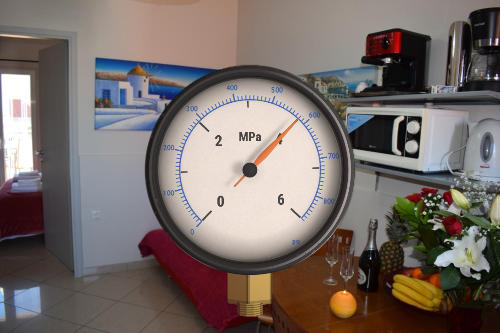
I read 4 MPa
